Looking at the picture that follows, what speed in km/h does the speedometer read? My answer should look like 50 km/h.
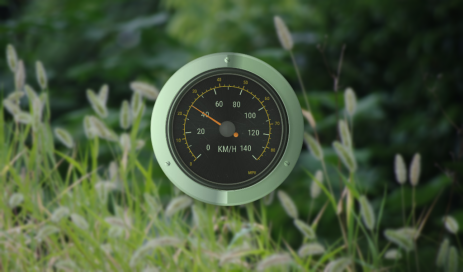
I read 40 km/h
